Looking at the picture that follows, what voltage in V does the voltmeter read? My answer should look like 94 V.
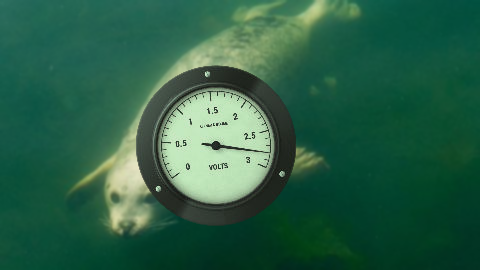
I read 2.8 V
